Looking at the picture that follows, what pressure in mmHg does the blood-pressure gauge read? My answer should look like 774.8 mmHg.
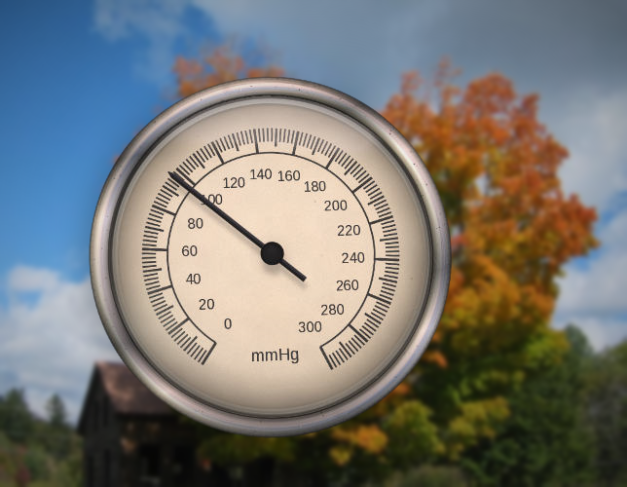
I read 96 mmHg
